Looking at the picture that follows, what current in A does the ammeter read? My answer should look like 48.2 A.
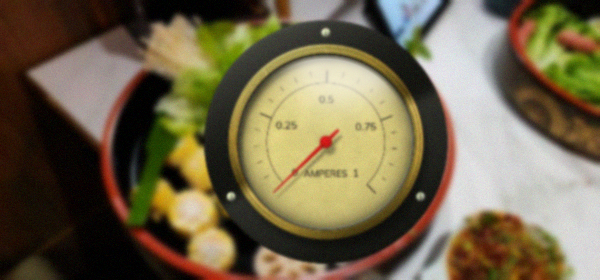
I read 0 A
